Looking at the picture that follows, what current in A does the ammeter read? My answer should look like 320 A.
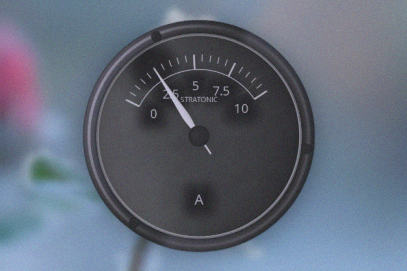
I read 2.5 A
